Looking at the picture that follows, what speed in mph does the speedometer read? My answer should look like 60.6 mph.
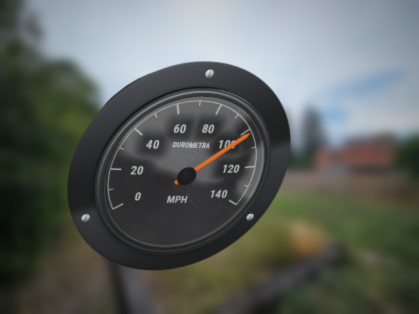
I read 100 mph
